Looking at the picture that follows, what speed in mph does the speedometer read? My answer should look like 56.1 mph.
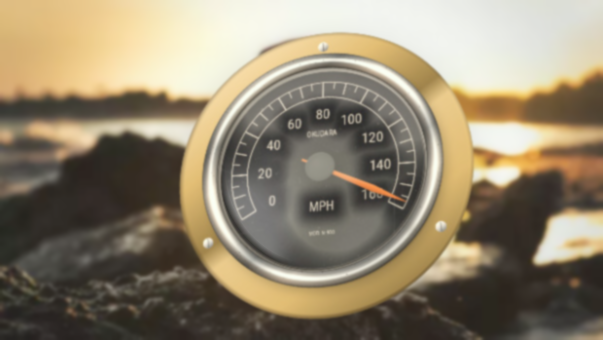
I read 157.5 mph
